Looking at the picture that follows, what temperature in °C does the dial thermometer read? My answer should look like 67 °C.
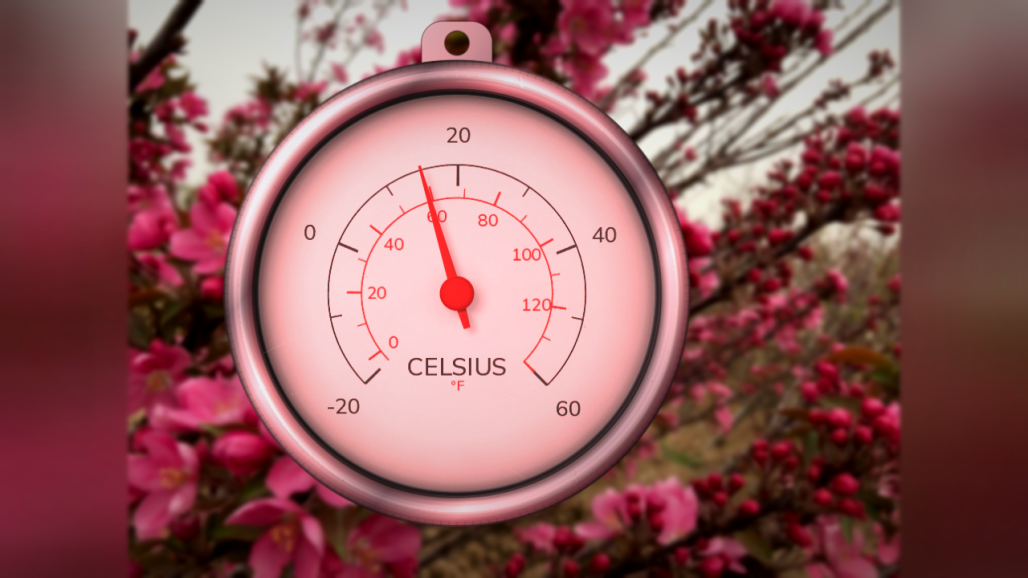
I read 15 °C
